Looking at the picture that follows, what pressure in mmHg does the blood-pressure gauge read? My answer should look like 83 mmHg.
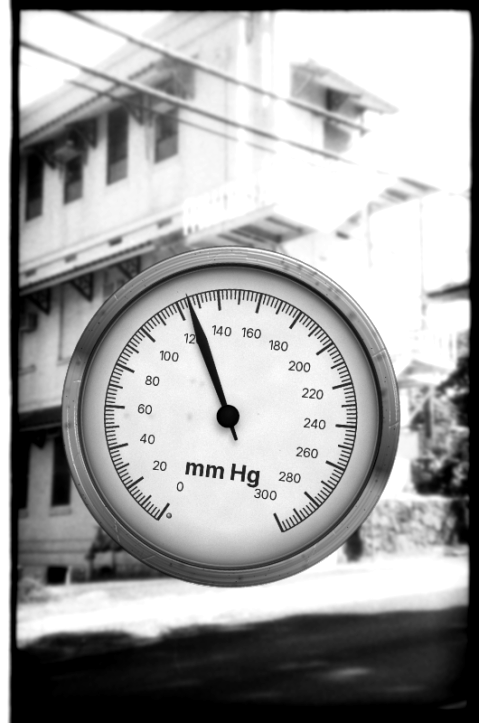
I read 126 mmHg
